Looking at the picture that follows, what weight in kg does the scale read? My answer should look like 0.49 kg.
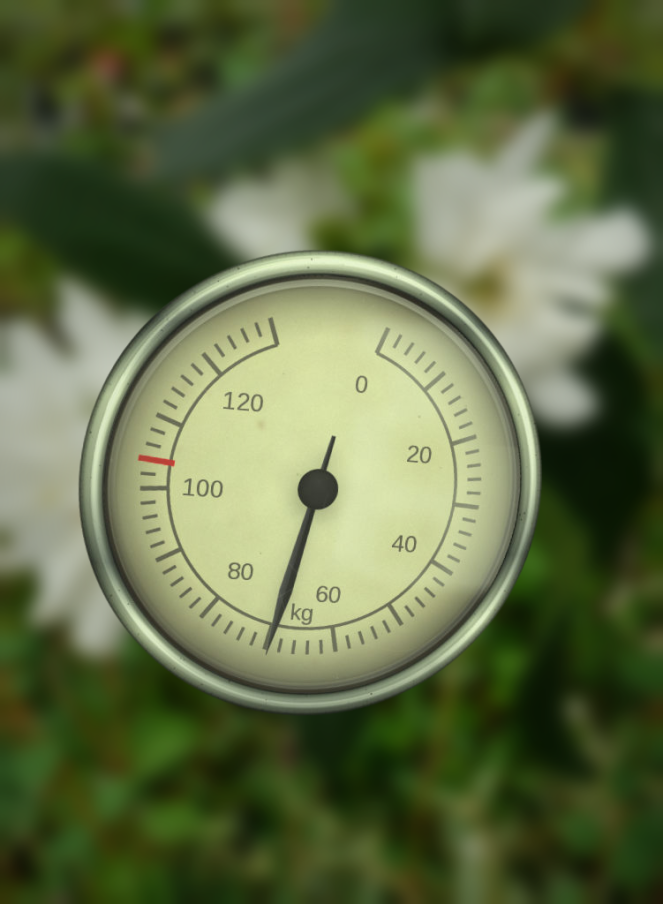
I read 70 kg
